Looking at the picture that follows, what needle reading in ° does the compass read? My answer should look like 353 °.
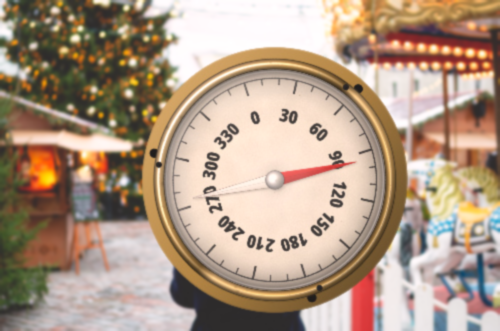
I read 95 °
